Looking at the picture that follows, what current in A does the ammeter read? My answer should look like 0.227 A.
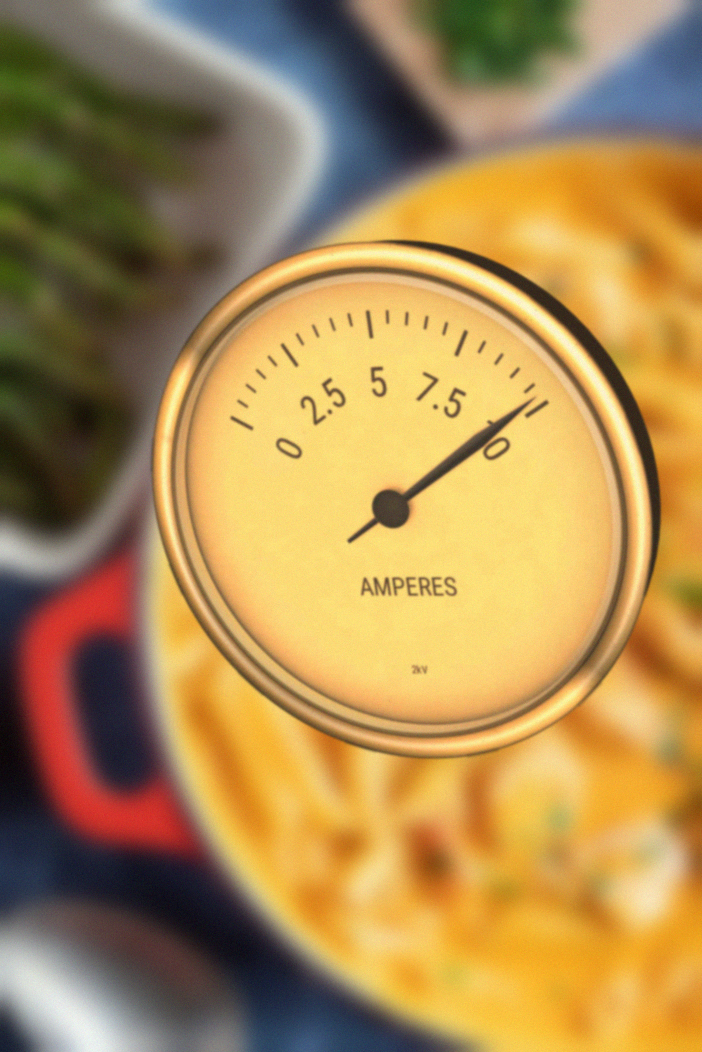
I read 9.75 A
